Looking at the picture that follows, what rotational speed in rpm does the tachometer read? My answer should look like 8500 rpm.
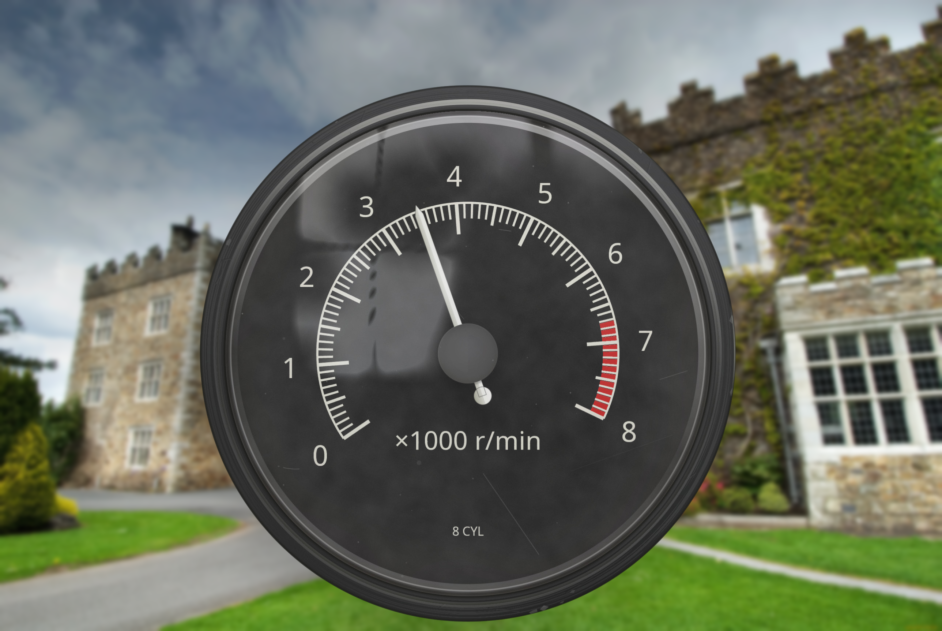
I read 3500 rpm
